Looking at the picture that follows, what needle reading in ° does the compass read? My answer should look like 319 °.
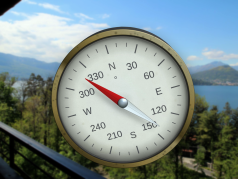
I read 320 °
